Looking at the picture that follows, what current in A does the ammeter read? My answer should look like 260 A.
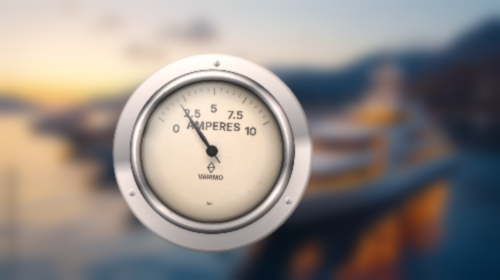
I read 2 A
